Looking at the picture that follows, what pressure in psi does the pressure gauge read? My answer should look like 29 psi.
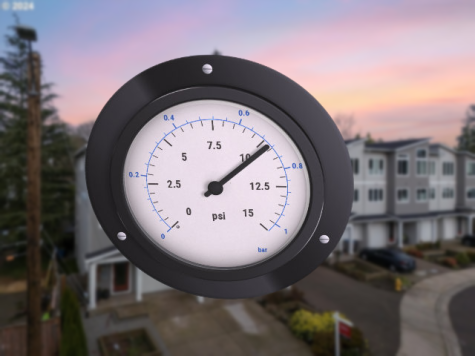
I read 10.25 psi
